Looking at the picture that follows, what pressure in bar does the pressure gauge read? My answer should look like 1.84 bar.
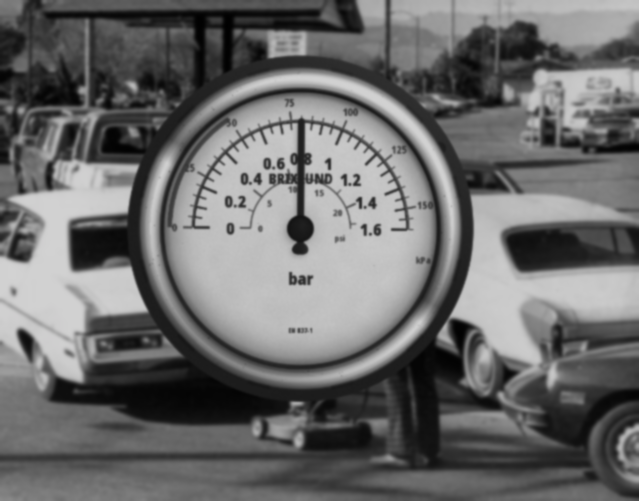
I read 0.8 bar
